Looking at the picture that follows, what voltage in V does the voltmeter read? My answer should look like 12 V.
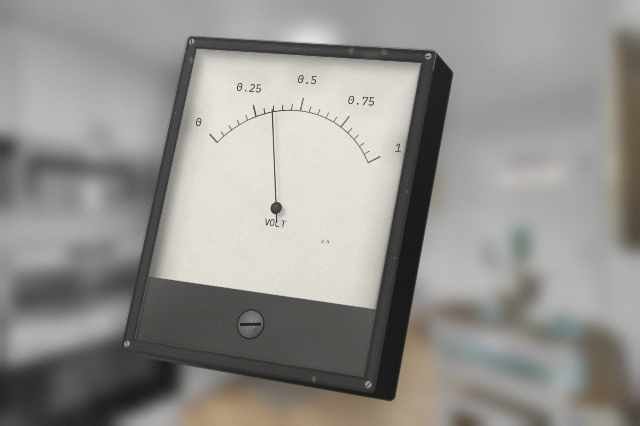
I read 0.35 V
